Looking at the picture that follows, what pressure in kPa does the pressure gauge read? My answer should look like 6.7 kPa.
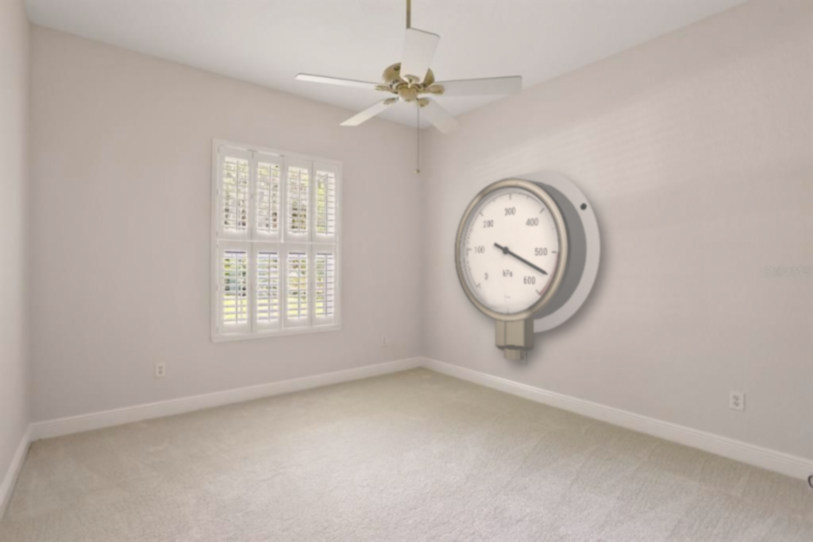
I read 550 kPa
